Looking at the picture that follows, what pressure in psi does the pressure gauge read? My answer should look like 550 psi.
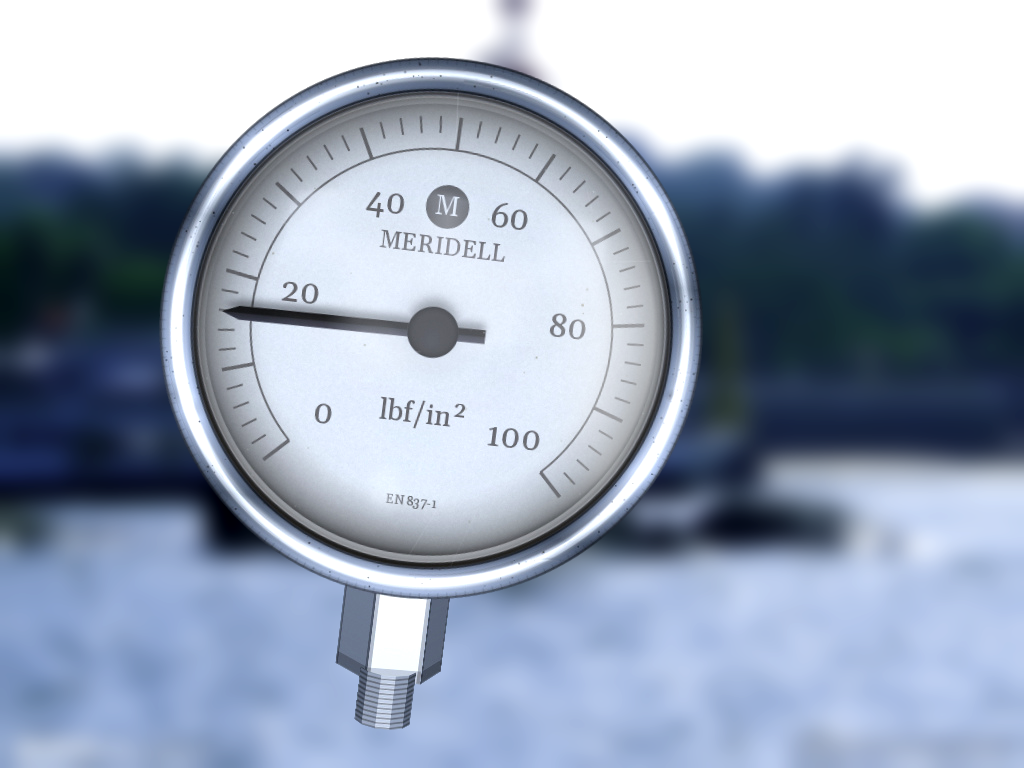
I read 16 psi
